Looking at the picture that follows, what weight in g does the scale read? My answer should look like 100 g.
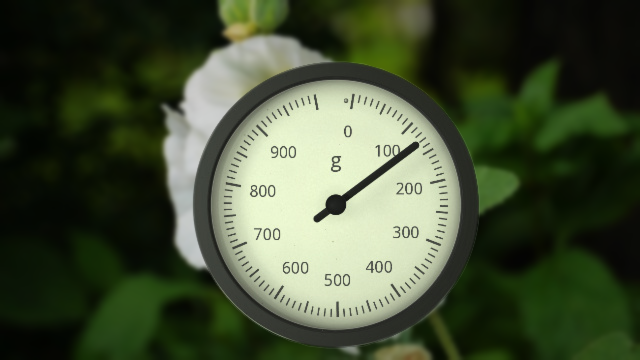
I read 130 g
